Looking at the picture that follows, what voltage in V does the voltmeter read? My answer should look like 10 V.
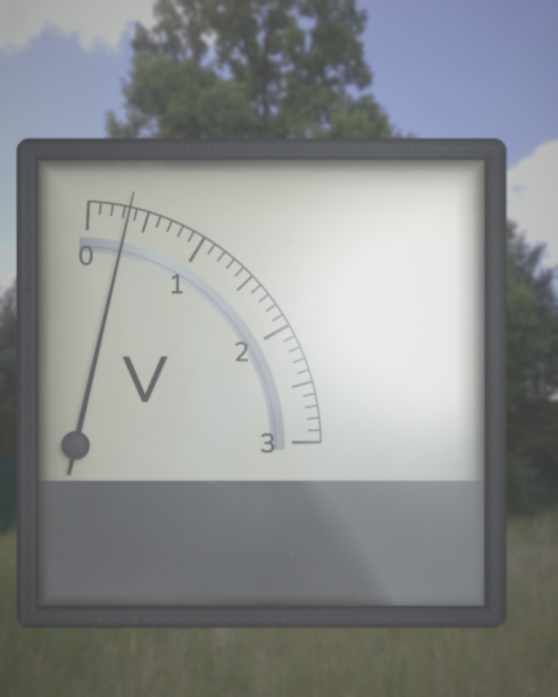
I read 0.35 V
